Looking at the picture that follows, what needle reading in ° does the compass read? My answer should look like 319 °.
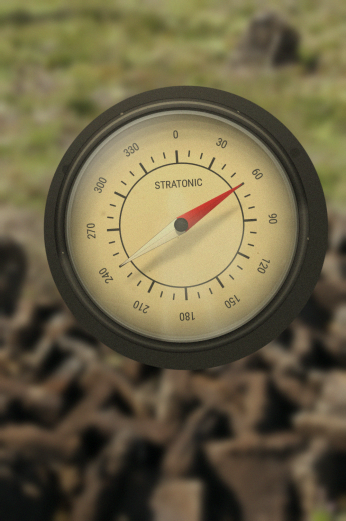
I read 60 °
